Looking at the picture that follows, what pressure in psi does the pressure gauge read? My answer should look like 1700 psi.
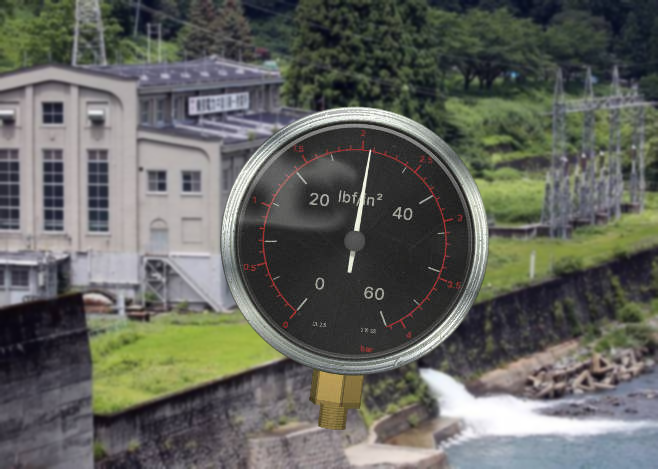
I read 30 psi
